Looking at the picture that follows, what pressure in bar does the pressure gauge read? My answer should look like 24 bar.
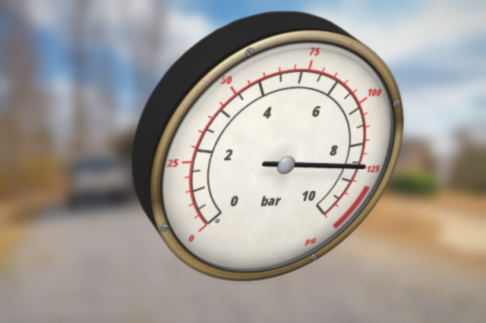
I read 8.5 bar
